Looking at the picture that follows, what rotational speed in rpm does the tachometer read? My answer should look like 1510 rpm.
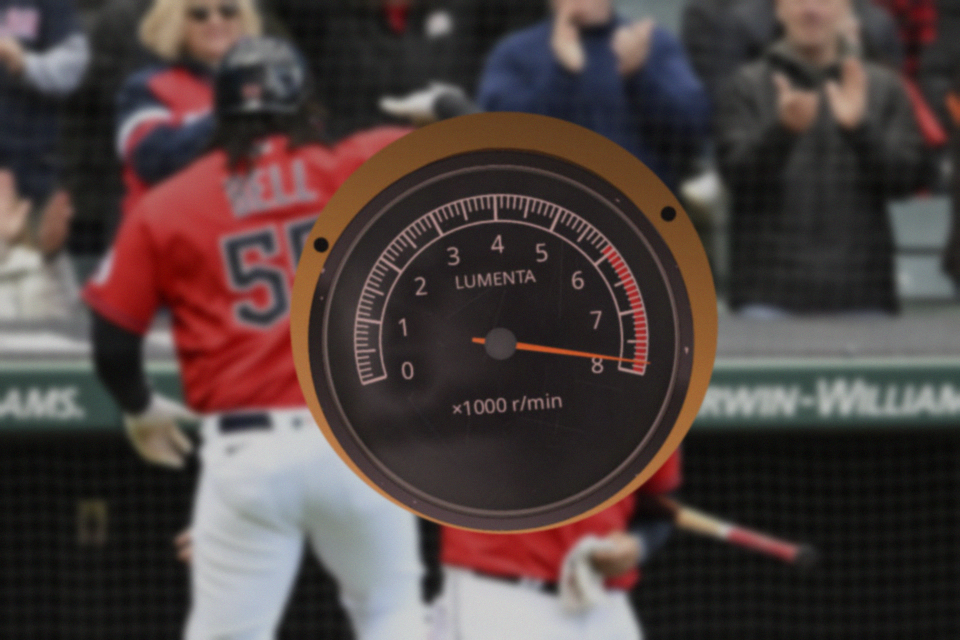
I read 7800 rpm
